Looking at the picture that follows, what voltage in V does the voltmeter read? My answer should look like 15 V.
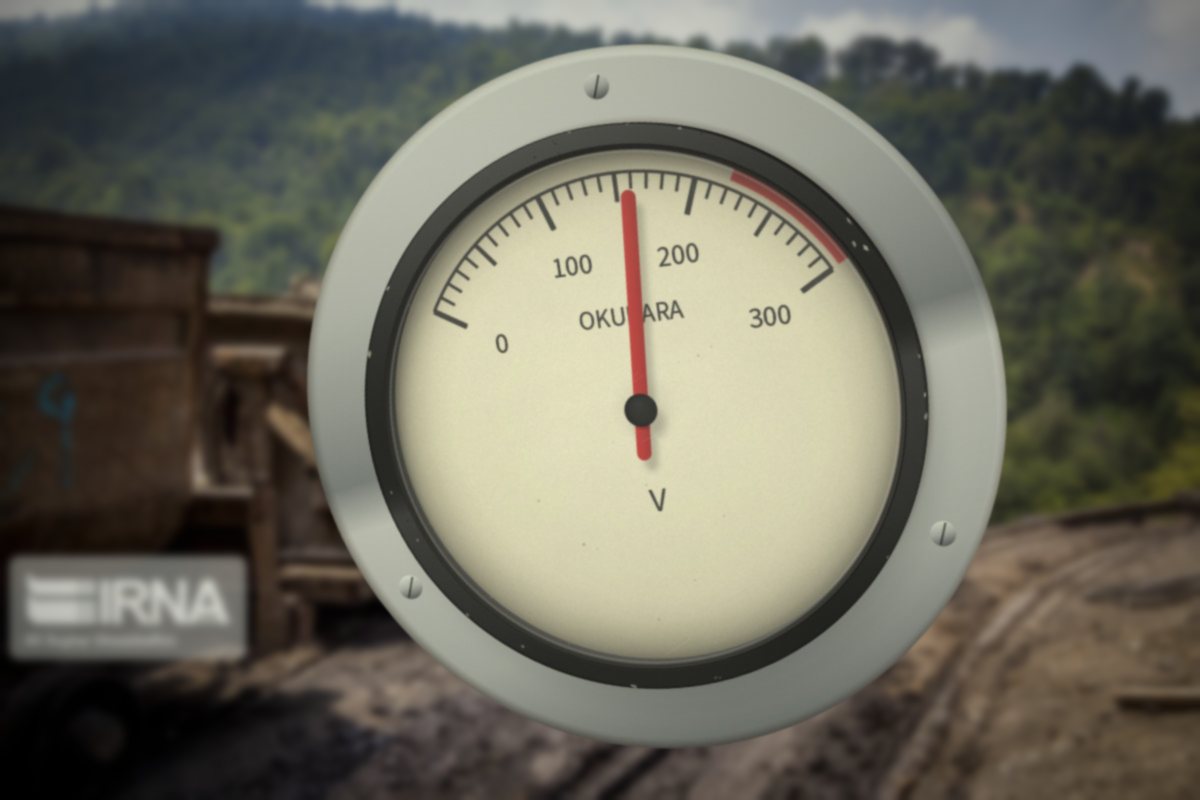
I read 160 V
